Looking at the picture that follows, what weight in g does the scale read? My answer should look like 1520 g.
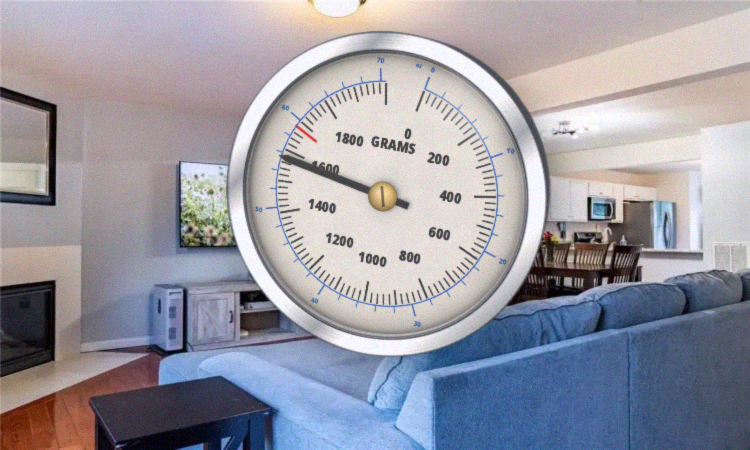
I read 1580 g
